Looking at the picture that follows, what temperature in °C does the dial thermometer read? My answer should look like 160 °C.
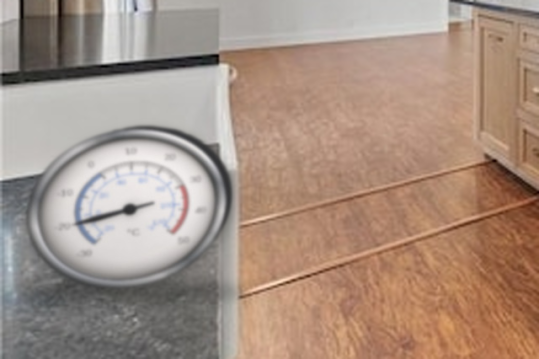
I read -20 °C
